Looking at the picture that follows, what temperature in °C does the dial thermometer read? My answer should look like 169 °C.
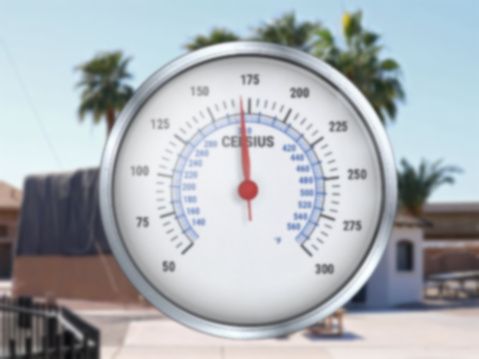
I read 170 °C
